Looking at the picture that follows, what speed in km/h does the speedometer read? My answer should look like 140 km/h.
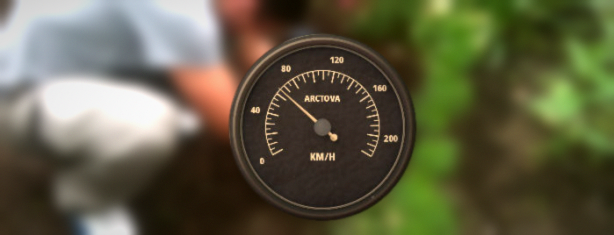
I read 65 km/h
